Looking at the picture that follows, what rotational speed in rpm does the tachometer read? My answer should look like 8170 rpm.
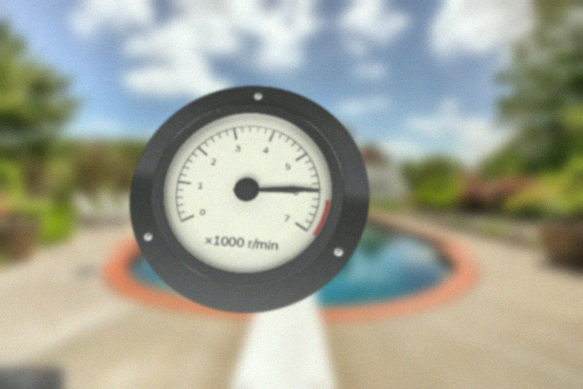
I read 6000 rpm
